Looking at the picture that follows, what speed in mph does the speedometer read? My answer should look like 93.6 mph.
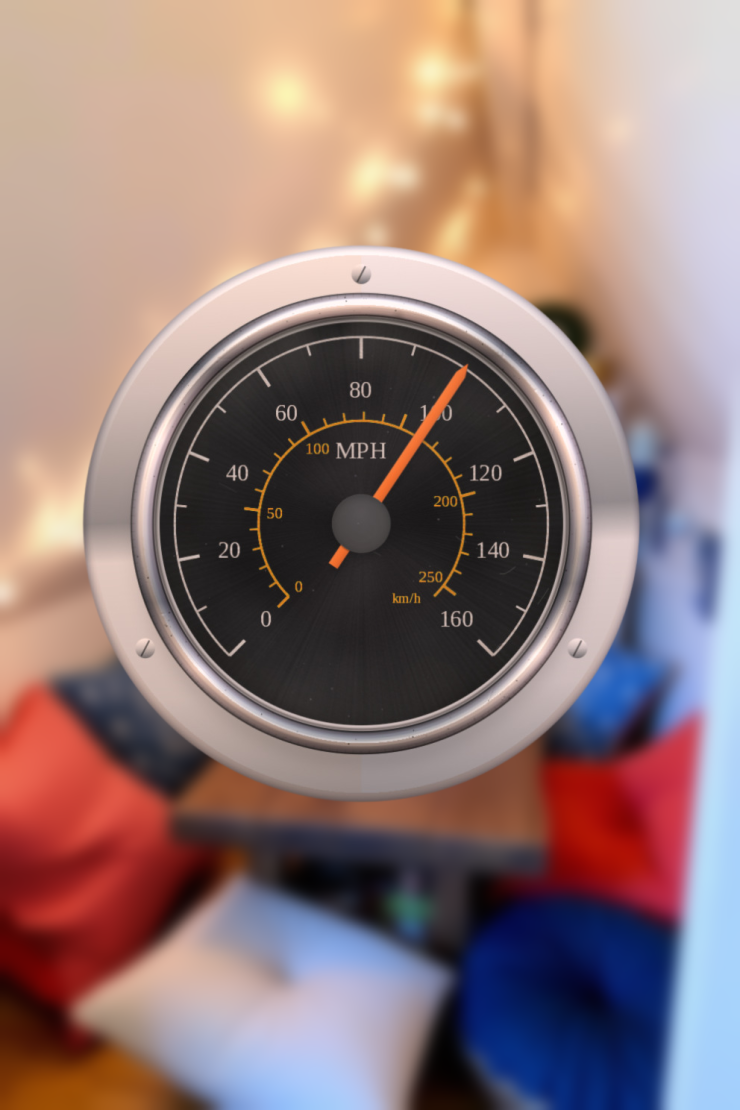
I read 100 mph
